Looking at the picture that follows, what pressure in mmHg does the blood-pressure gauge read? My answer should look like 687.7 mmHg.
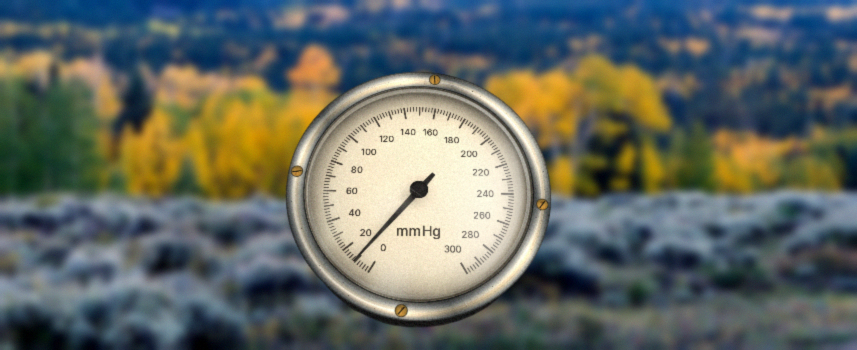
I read 10 mmHg
